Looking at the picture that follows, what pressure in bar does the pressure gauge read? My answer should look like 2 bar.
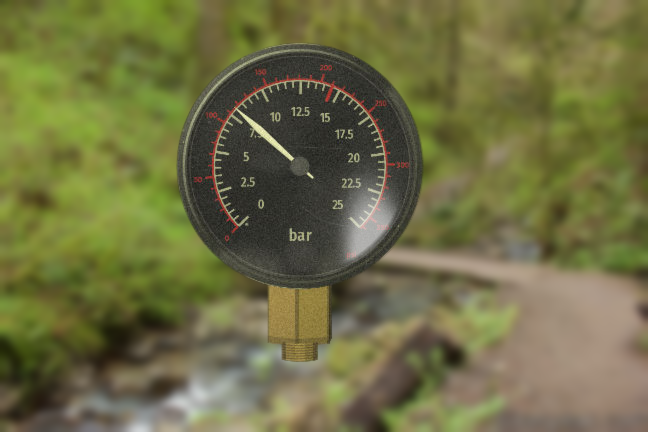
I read 8 bar
